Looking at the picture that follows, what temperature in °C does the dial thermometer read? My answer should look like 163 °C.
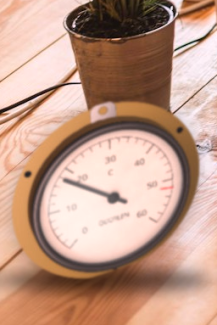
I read 18 °C
